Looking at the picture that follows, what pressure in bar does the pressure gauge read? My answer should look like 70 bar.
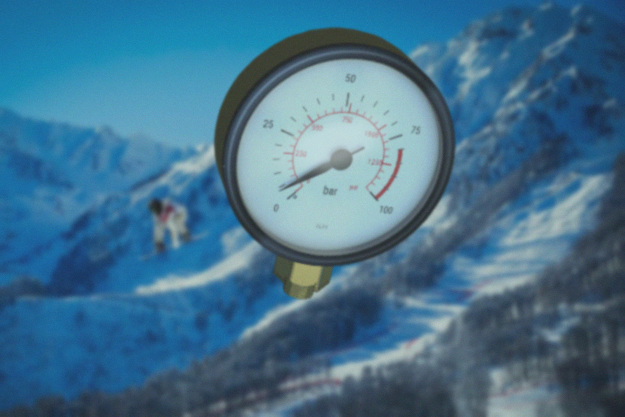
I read 5 bar
